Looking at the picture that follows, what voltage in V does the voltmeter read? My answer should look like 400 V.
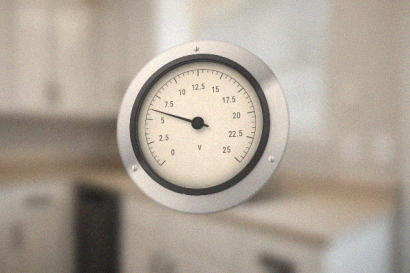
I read 6 V
